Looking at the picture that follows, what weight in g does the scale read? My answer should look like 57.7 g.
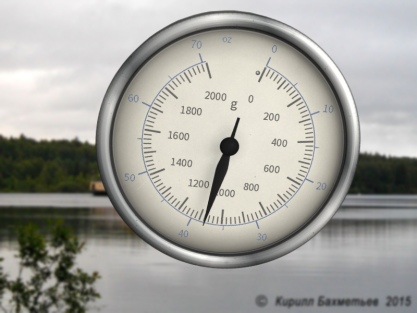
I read 1080 g
